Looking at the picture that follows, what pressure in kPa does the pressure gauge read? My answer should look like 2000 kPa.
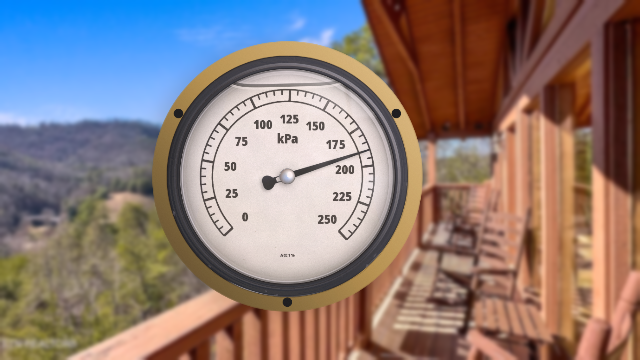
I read 190 kPa
